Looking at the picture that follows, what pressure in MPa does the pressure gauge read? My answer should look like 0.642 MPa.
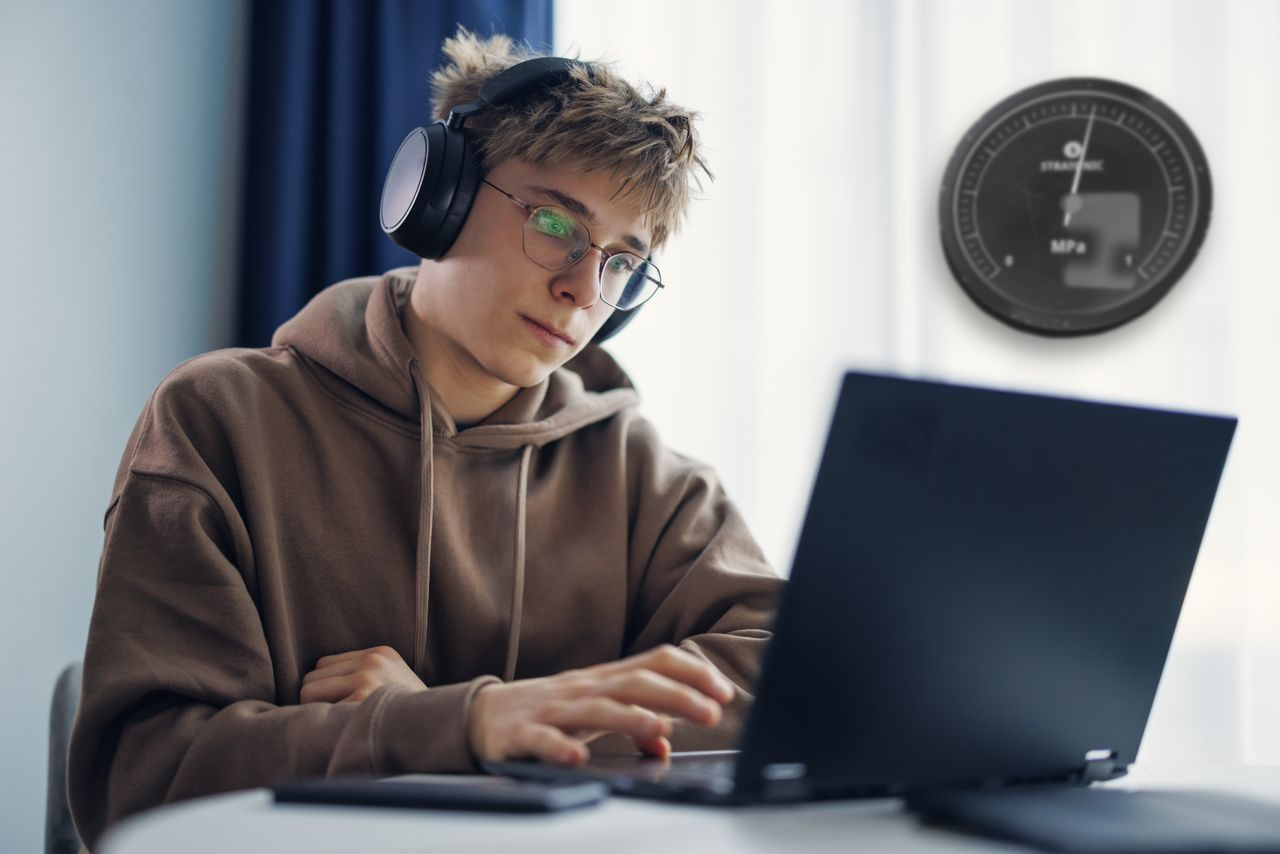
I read 0.54 MPa
